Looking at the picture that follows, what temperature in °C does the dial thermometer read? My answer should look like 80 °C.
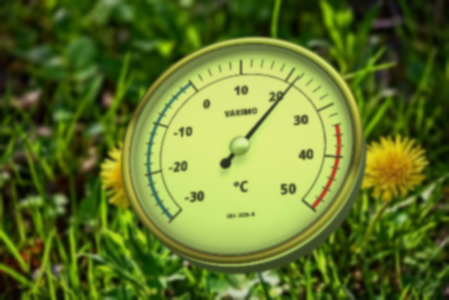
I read 22 °C
